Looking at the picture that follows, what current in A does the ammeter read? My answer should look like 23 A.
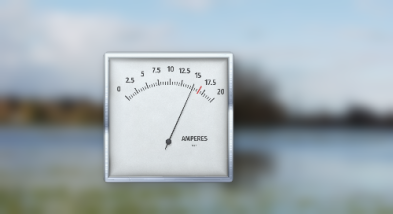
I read 15 A
